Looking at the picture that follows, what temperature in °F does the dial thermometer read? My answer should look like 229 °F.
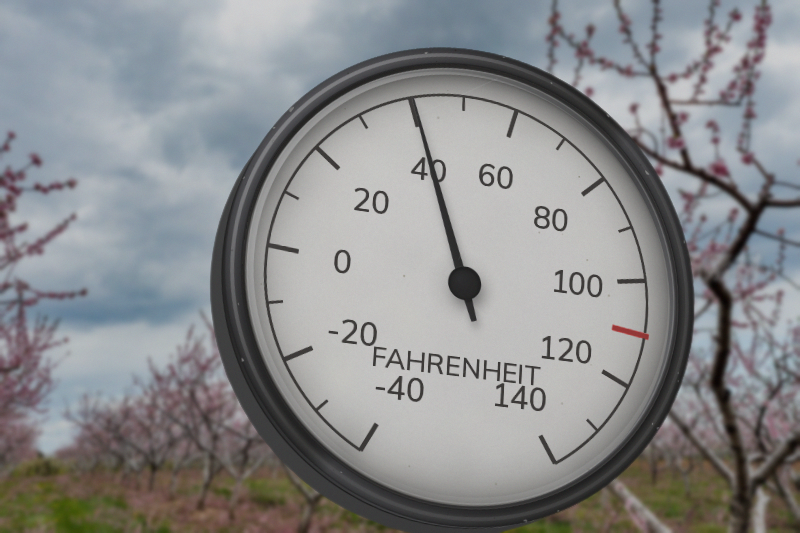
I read 40 °F
